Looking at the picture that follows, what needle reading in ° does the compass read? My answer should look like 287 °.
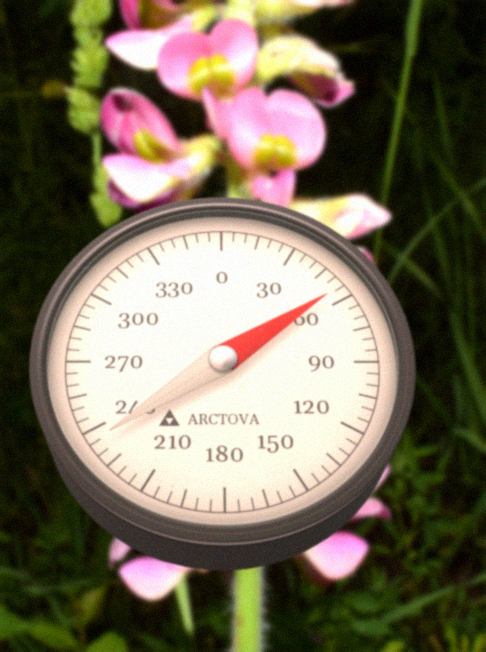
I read 55 °
